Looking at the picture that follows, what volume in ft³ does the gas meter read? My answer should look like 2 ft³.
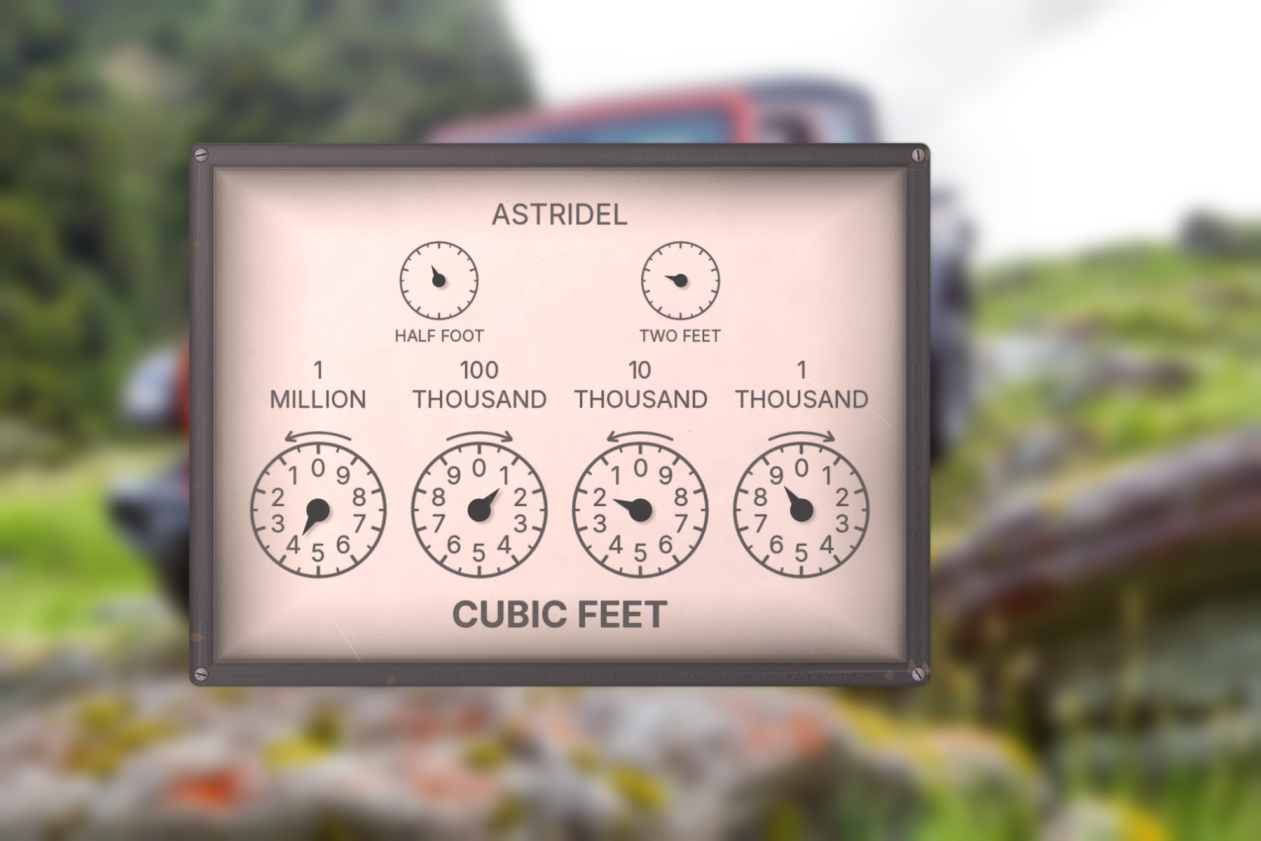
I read 411900 ft³
